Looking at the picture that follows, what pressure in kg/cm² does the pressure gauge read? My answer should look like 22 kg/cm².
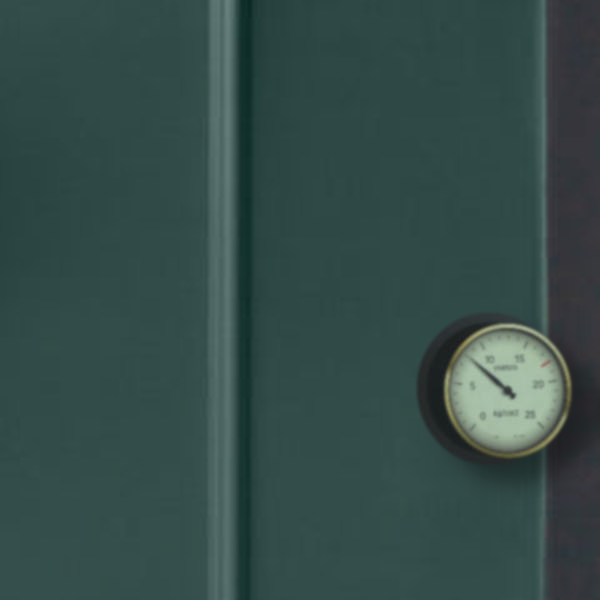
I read 8 kg/cm²
